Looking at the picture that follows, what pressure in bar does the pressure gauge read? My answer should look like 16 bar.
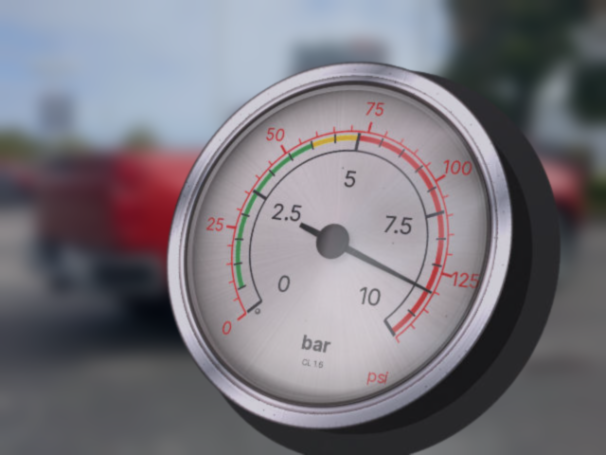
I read 9 bar
